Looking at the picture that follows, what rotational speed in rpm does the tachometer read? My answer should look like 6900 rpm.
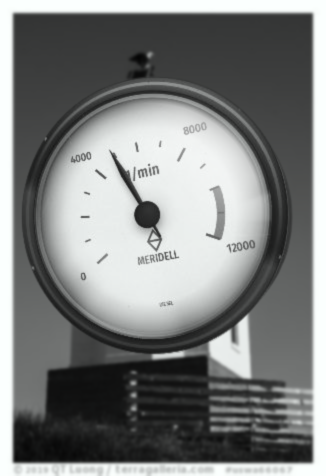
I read 5000 rpm
